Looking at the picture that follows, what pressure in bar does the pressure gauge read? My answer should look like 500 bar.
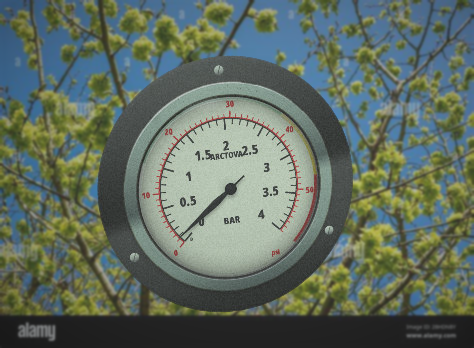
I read 0.1 bar
